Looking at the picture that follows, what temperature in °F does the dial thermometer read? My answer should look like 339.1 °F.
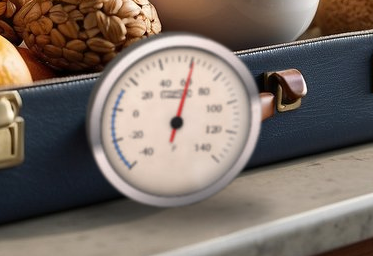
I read 60 °F
